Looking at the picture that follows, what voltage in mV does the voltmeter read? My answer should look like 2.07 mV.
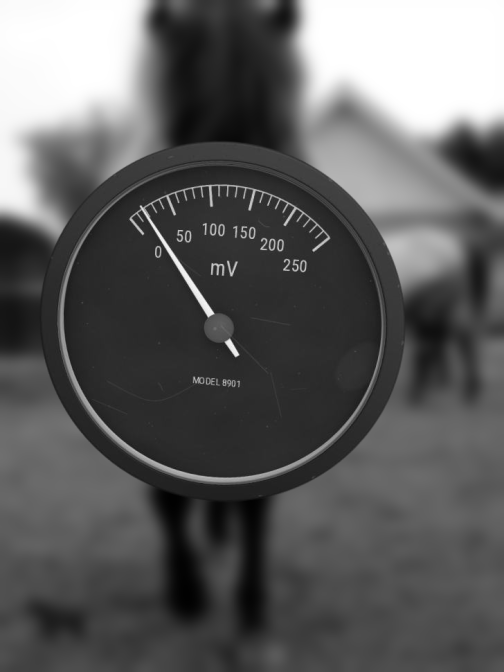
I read 20 mV
